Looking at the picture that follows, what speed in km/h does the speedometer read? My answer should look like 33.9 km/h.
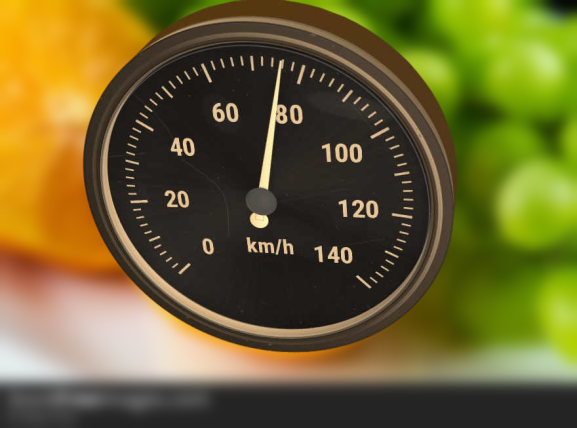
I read 76 km/h
